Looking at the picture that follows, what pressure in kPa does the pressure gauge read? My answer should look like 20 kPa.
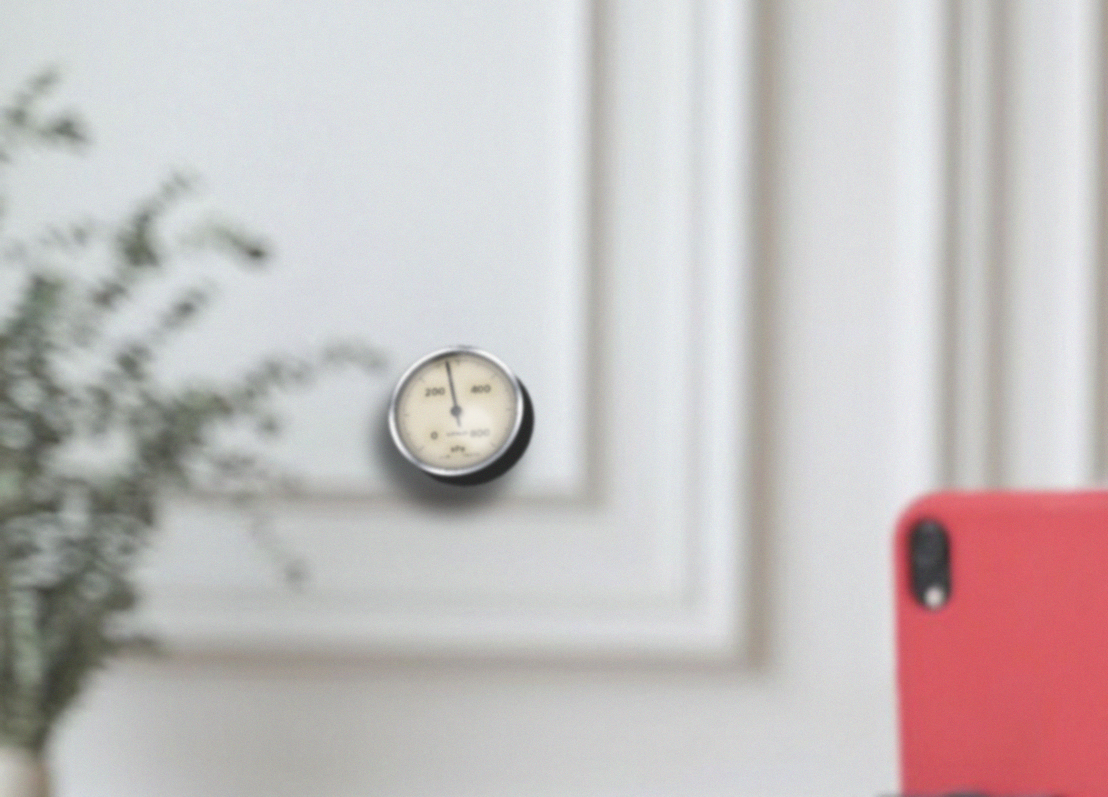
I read 275 kPa
